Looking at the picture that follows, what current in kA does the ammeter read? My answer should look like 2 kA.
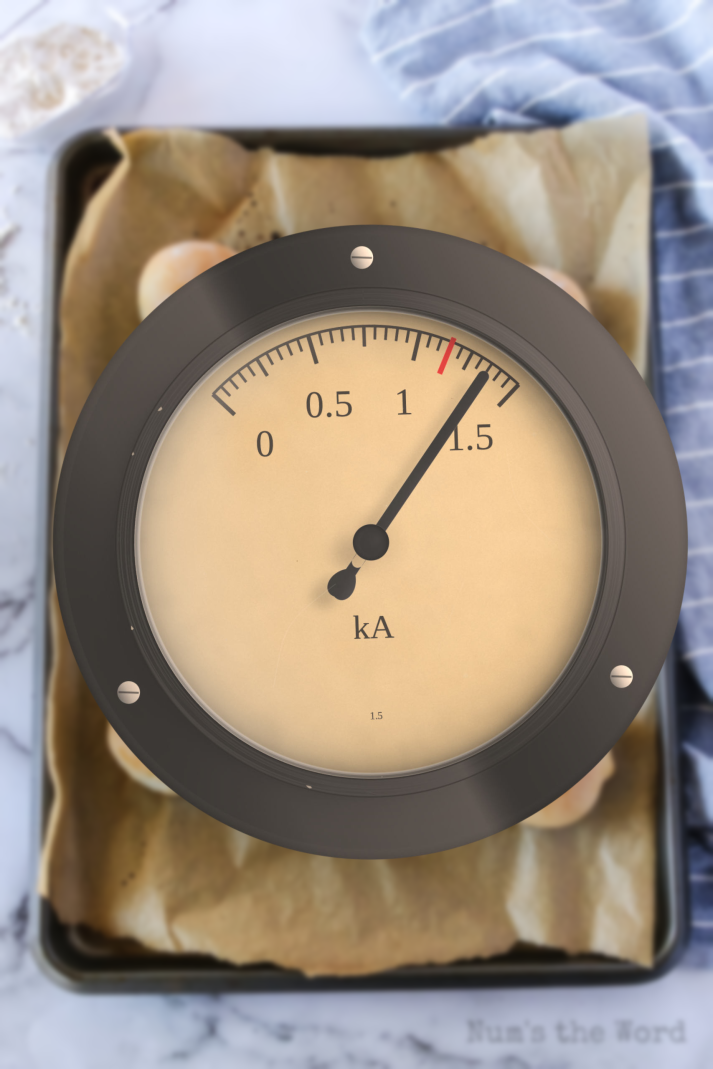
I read 1.35 kA
